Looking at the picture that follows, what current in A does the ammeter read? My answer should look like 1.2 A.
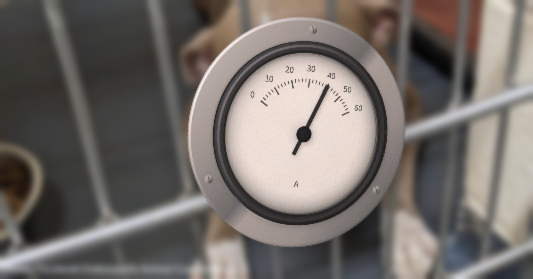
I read 40 A
